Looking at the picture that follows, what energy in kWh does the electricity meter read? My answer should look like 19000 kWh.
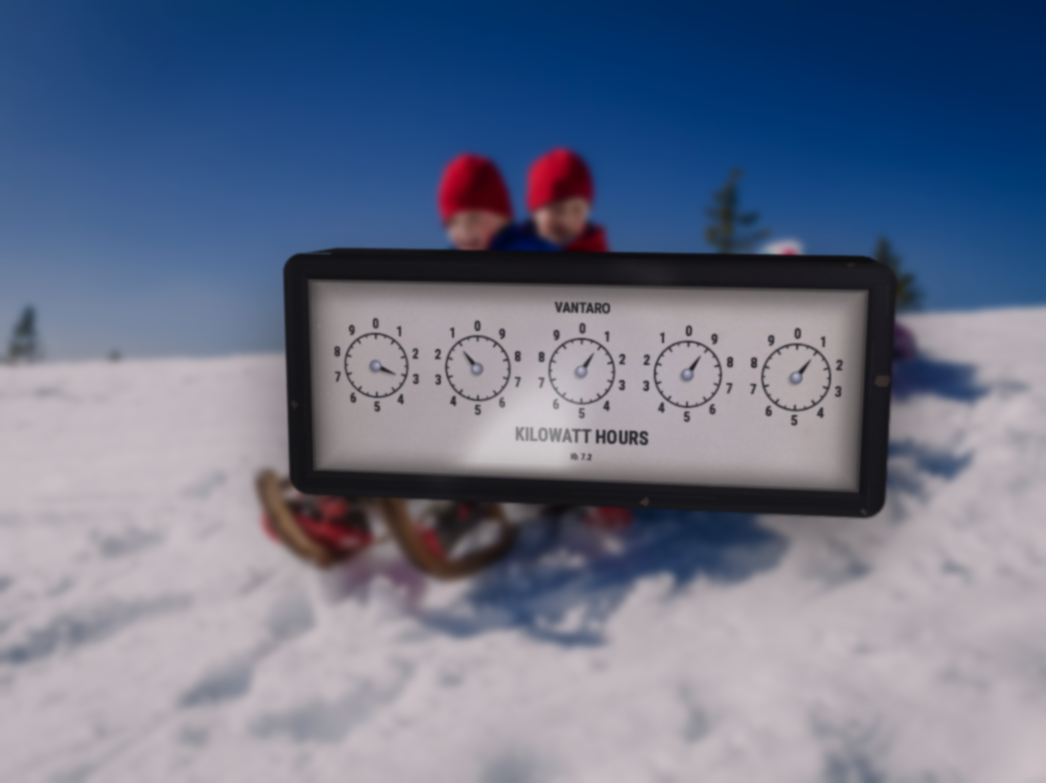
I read 31091 kWh
